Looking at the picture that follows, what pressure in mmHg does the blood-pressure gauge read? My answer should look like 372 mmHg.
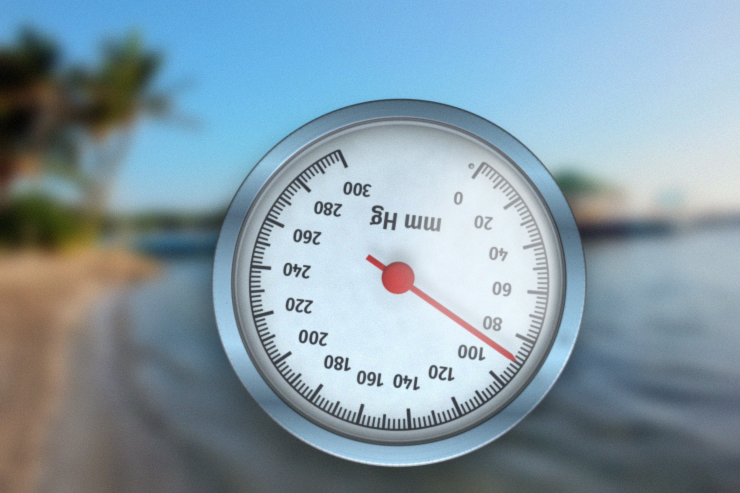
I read 90 mmHg
